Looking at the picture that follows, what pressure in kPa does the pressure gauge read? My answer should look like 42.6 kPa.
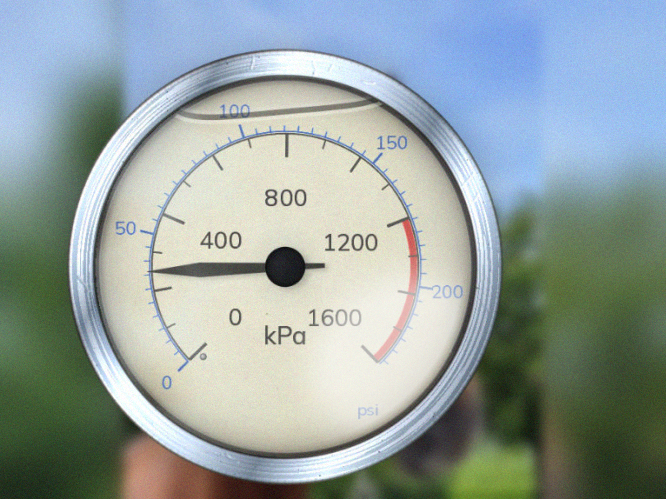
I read 250 kPa
